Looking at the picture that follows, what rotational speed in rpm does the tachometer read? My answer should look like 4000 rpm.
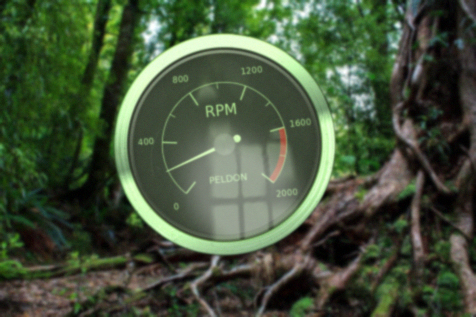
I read 200 rpm
